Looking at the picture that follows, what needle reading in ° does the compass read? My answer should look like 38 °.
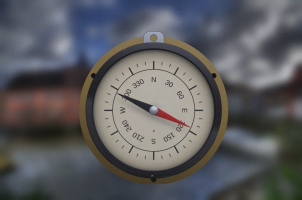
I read 115 °
